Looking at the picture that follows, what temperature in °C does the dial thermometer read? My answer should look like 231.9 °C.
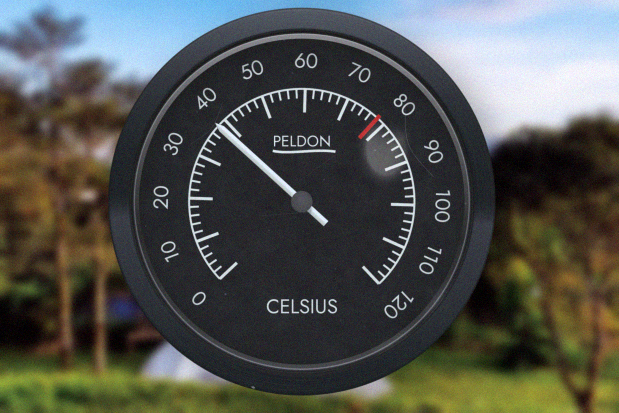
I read 38 °C
